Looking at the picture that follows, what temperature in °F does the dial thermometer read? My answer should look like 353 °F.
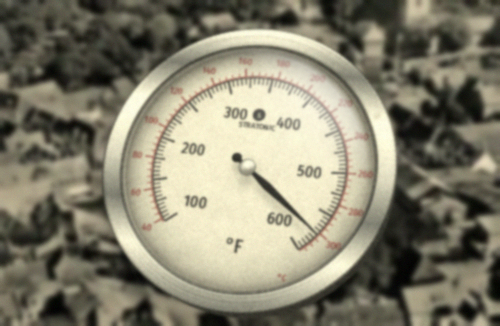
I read 575 °F
